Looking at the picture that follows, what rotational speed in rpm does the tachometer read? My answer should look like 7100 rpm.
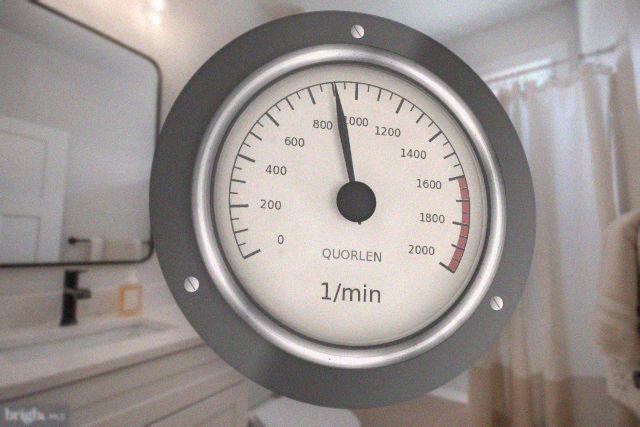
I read 900 rpm
